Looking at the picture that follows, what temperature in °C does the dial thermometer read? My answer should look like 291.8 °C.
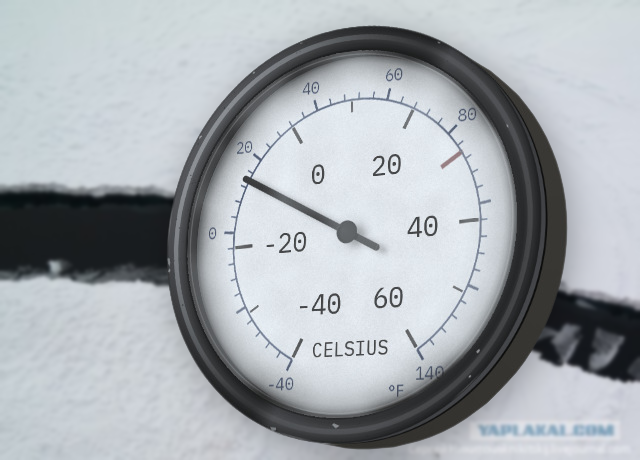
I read -10 °C
